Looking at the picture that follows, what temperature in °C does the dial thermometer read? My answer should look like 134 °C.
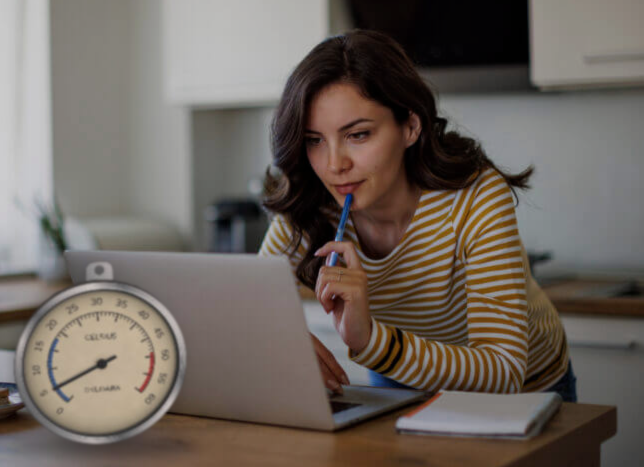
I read 5 °C
